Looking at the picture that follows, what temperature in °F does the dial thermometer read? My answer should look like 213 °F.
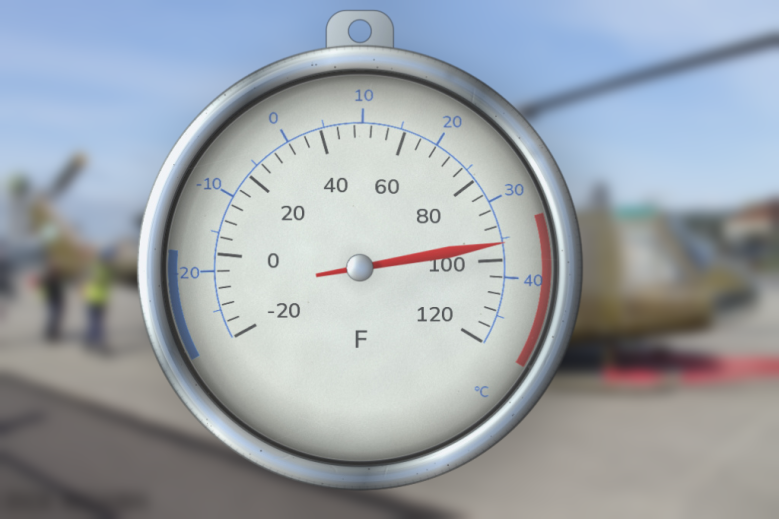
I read 96 °F
